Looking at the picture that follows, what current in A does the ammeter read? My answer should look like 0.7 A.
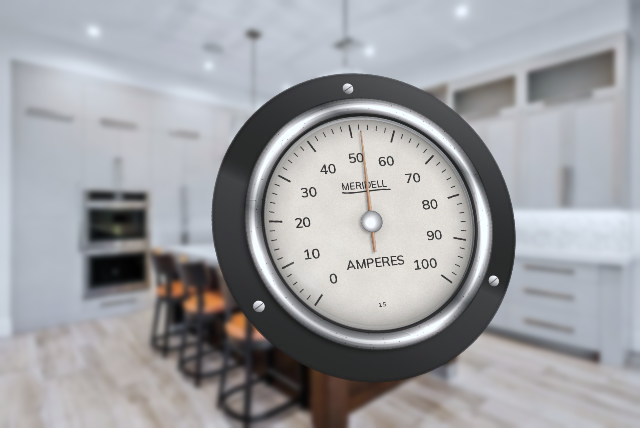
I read 52 A
